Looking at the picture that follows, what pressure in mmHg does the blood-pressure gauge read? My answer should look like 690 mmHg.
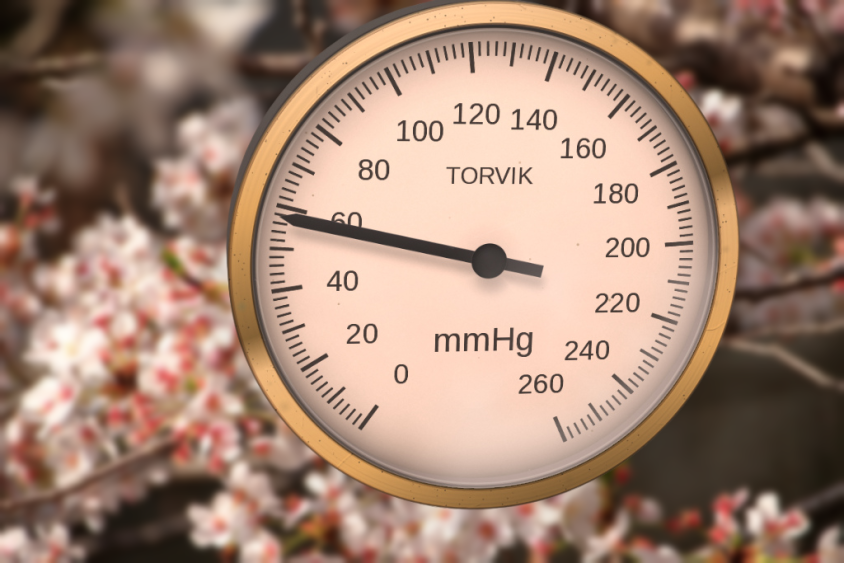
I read 58 mmHg
